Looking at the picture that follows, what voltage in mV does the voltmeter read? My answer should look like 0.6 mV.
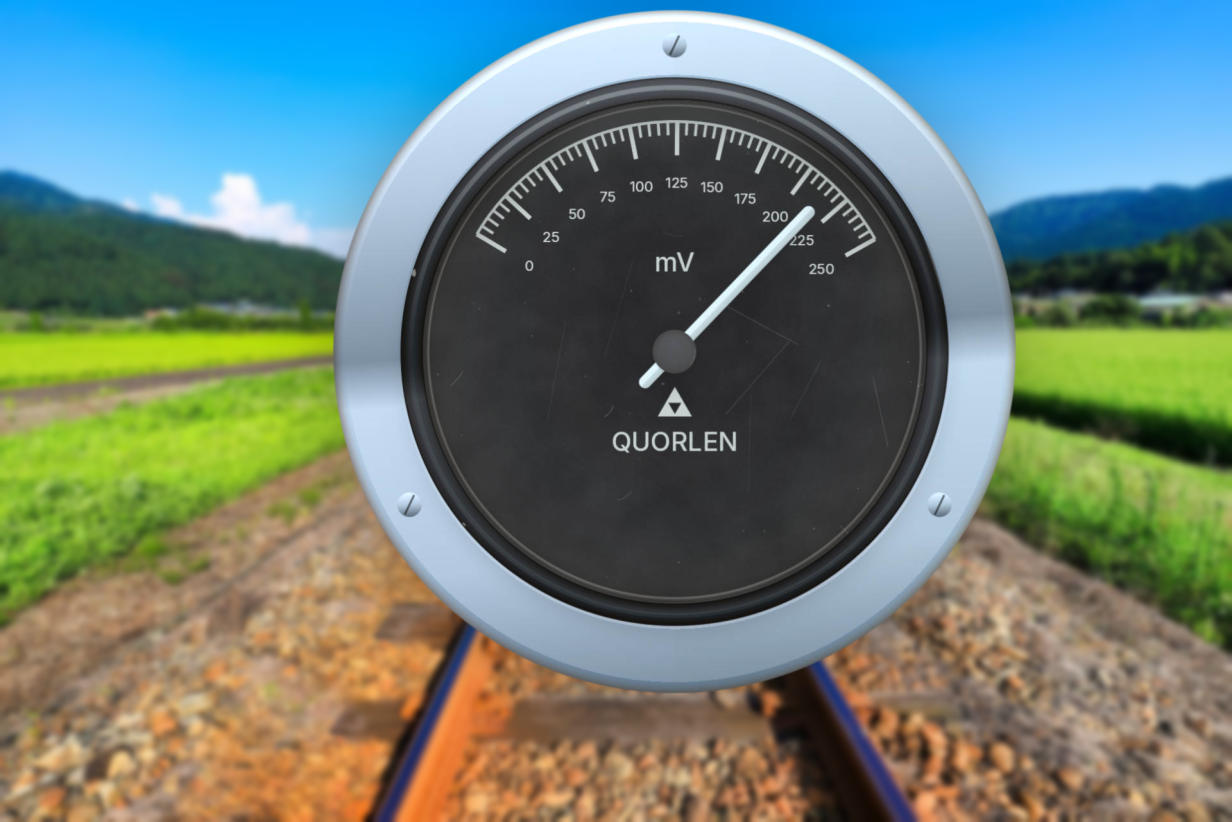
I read 215 mV
